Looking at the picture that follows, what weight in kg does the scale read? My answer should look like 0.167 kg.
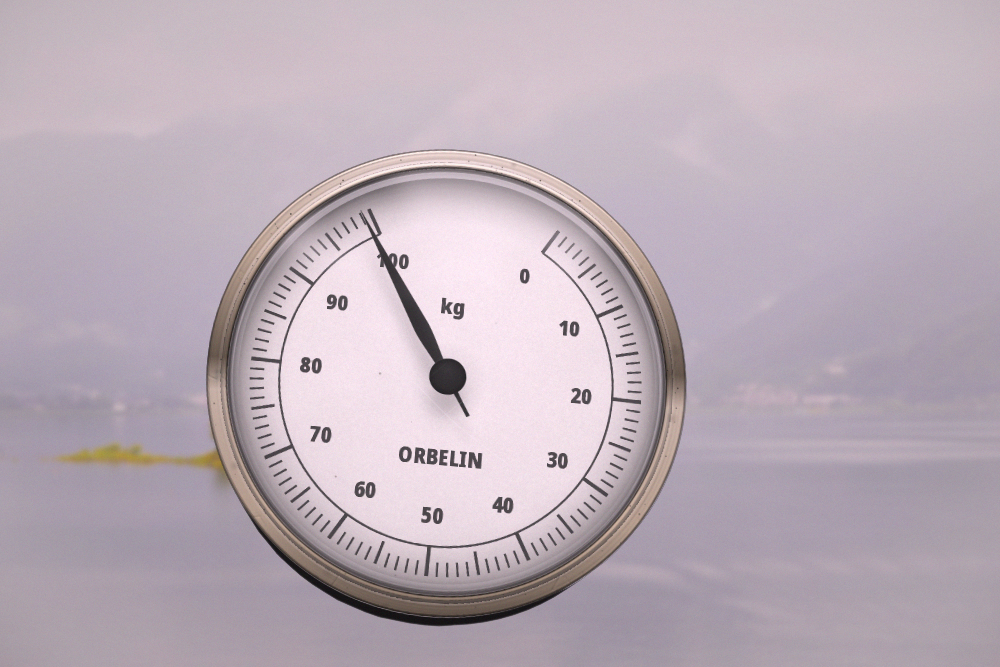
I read 99 kg
